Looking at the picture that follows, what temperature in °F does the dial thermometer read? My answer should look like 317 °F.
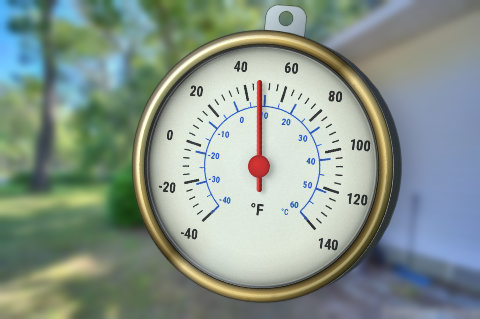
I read 48 °F
